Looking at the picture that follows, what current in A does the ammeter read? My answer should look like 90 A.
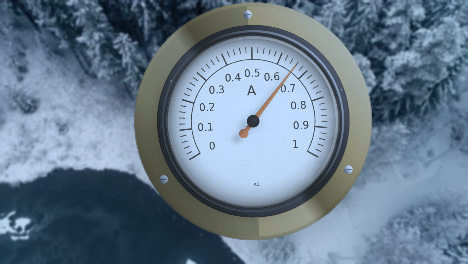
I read 0.66 A
